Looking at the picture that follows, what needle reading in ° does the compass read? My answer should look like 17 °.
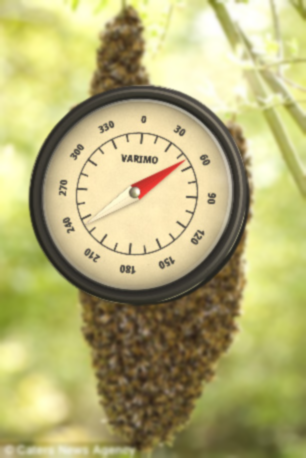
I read 52.5 °
